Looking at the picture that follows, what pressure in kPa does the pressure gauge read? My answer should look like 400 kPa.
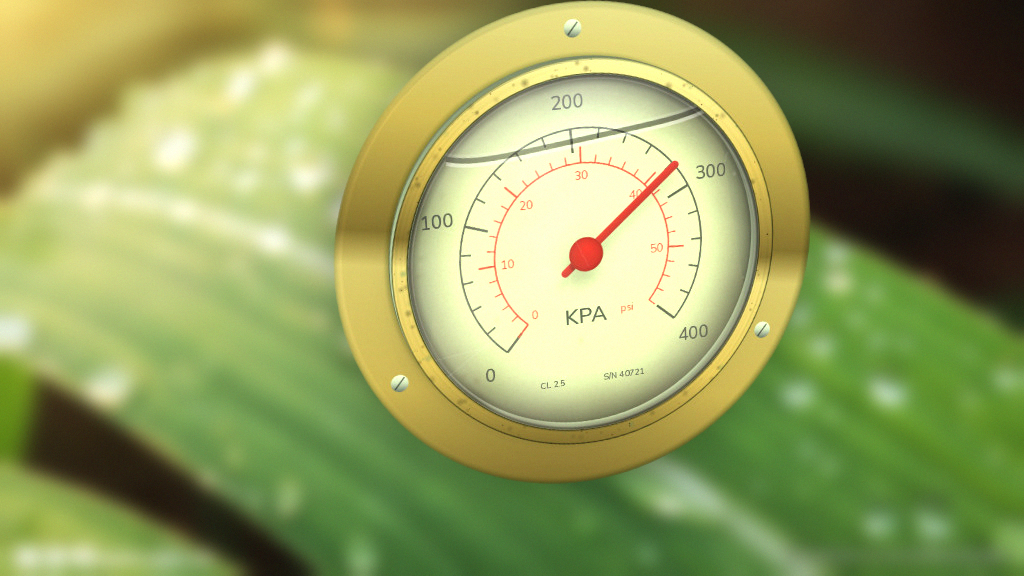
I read 280 kPa
